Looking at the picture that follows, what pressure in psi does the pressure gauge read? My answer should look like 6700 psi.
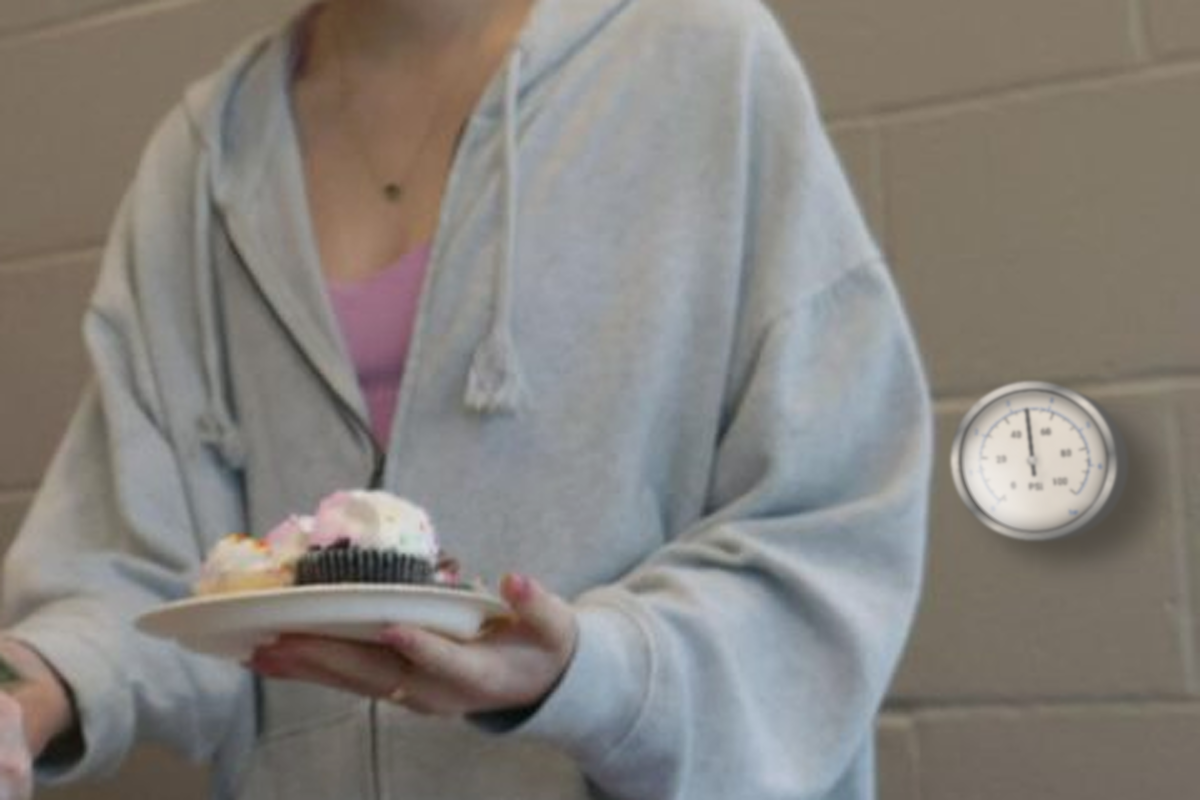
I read 50 psi
